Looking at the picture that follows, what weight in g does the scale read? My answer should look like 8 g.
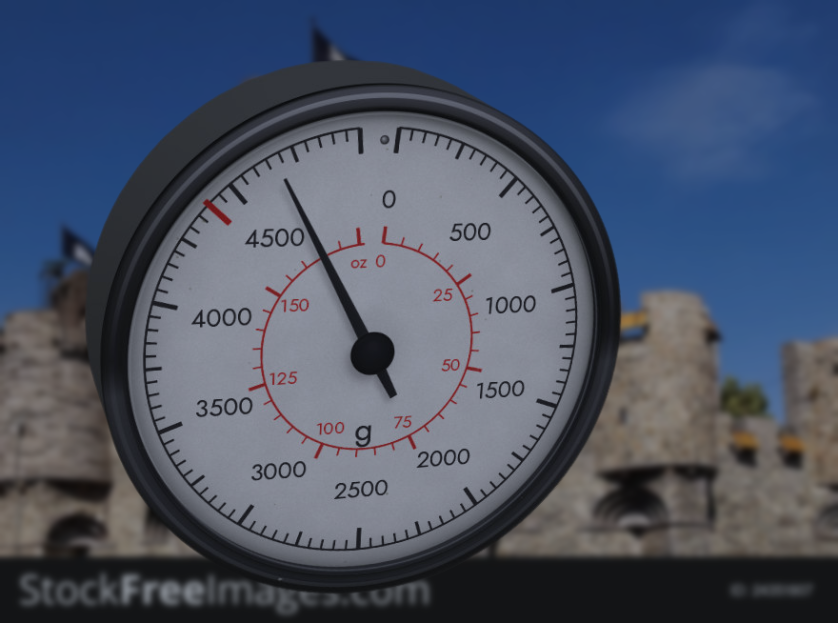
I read 4675 g
